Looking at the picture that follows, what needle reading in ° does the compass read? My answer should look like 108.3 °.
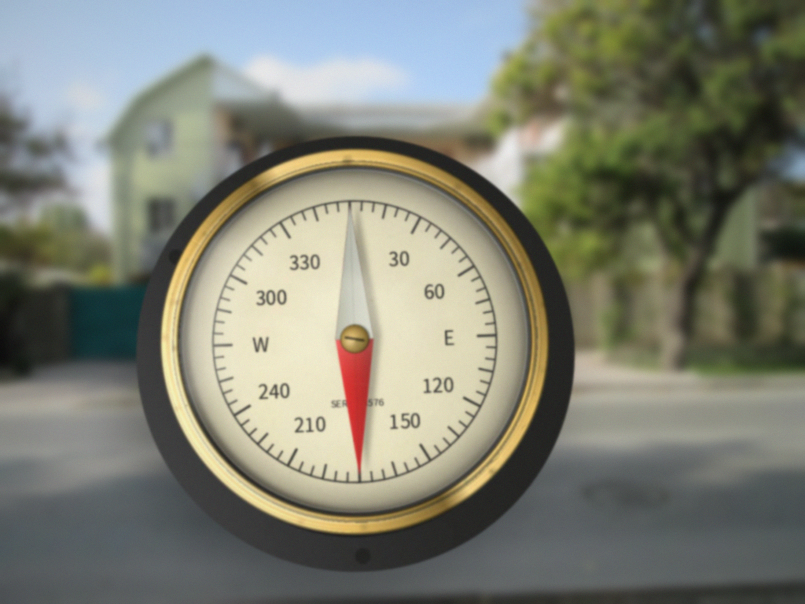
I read 180 °
